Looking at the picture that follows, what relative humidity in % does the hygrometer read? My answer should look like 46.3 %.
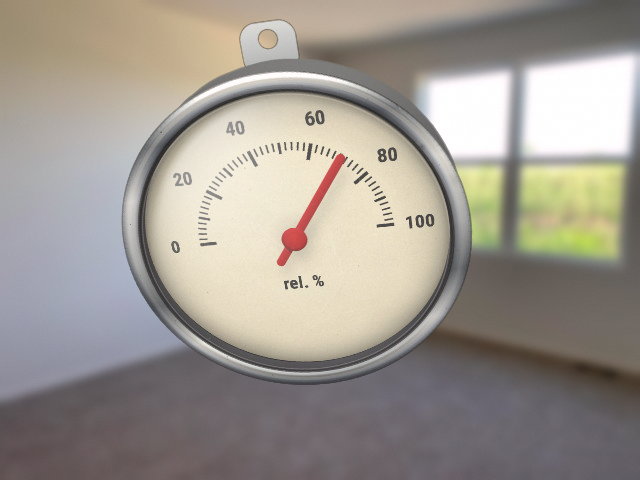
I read 70 %
